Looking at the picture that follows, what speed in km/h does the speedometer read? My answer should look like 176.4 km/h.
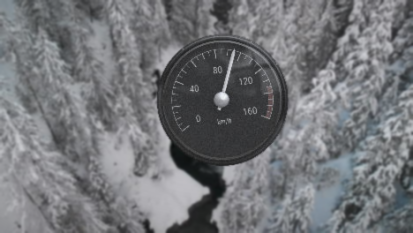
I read 95 km/h
